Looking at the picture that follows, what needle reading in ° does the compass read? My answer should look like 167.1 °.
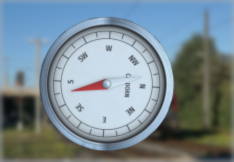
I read 165 °
